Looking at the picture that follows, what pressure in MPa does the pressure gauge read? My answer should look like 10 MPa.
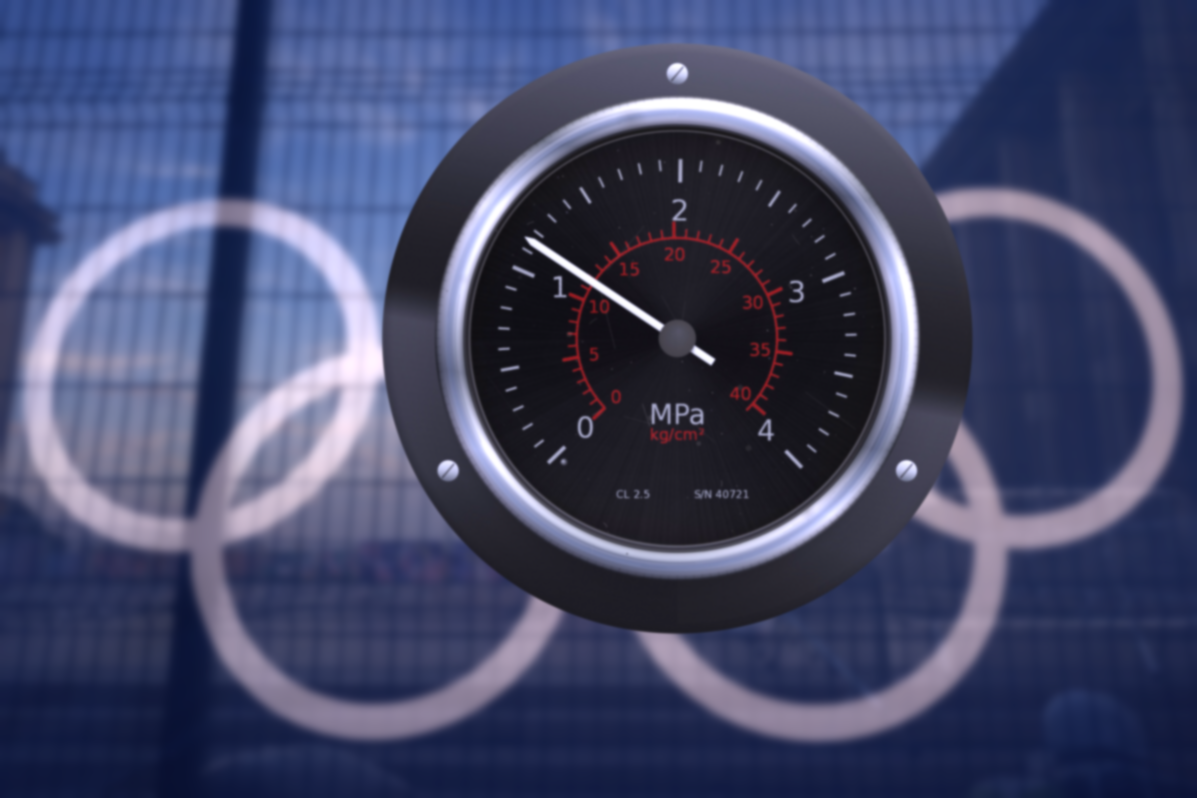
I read 1.15 MPa
